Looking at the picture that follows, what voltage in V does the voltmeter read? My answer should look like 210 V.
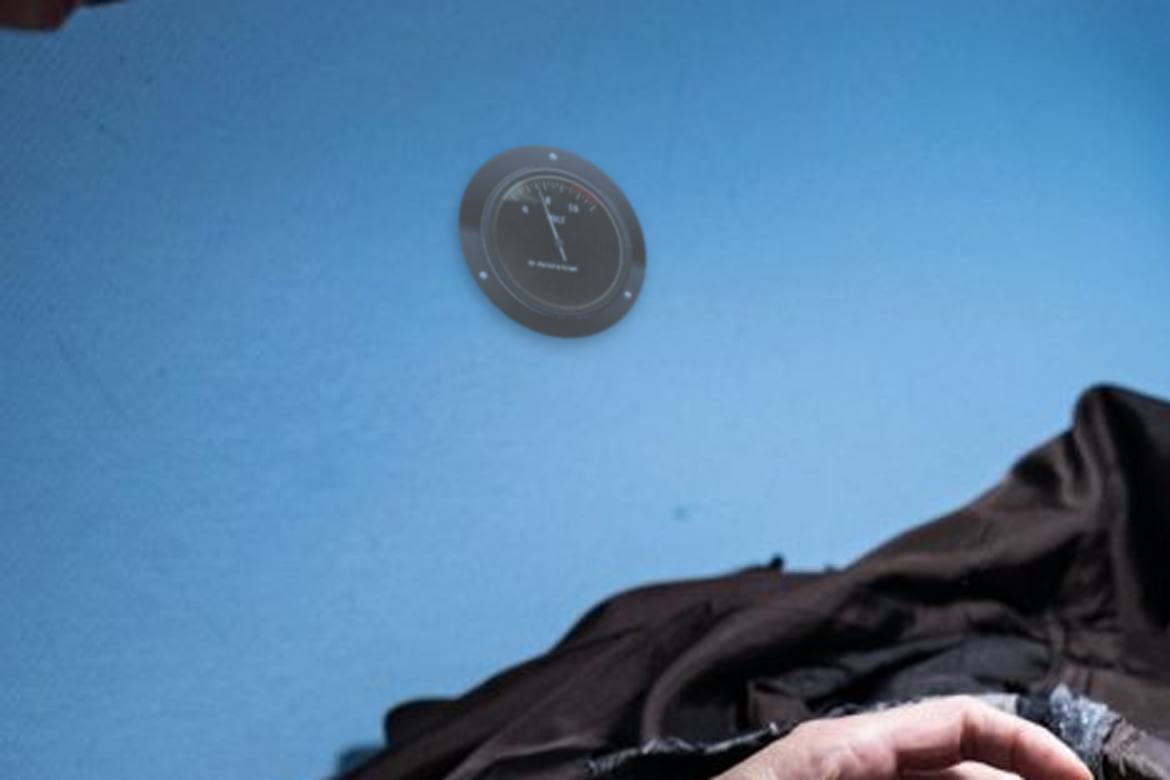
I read 6 V
